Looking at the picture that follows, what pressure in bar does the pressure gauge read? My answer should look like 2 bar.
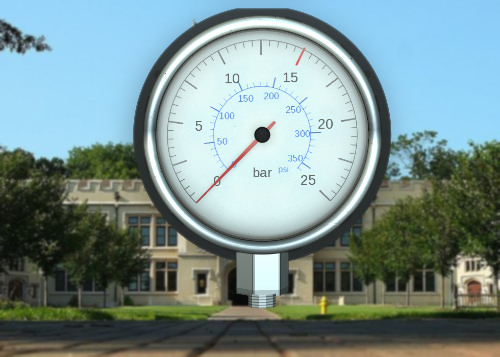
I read 0 bar
